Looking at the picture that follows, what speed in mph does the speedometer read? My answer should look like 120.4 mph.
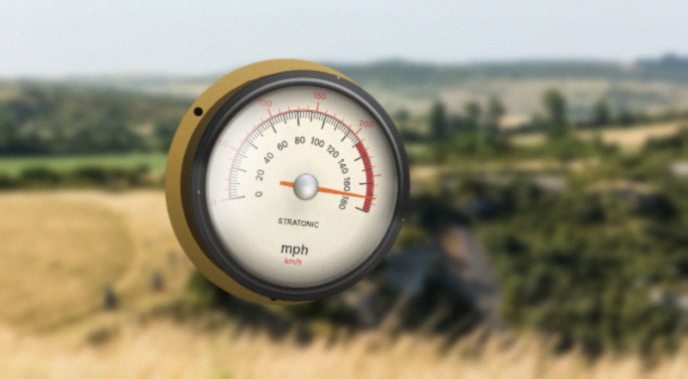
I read 170 mph
